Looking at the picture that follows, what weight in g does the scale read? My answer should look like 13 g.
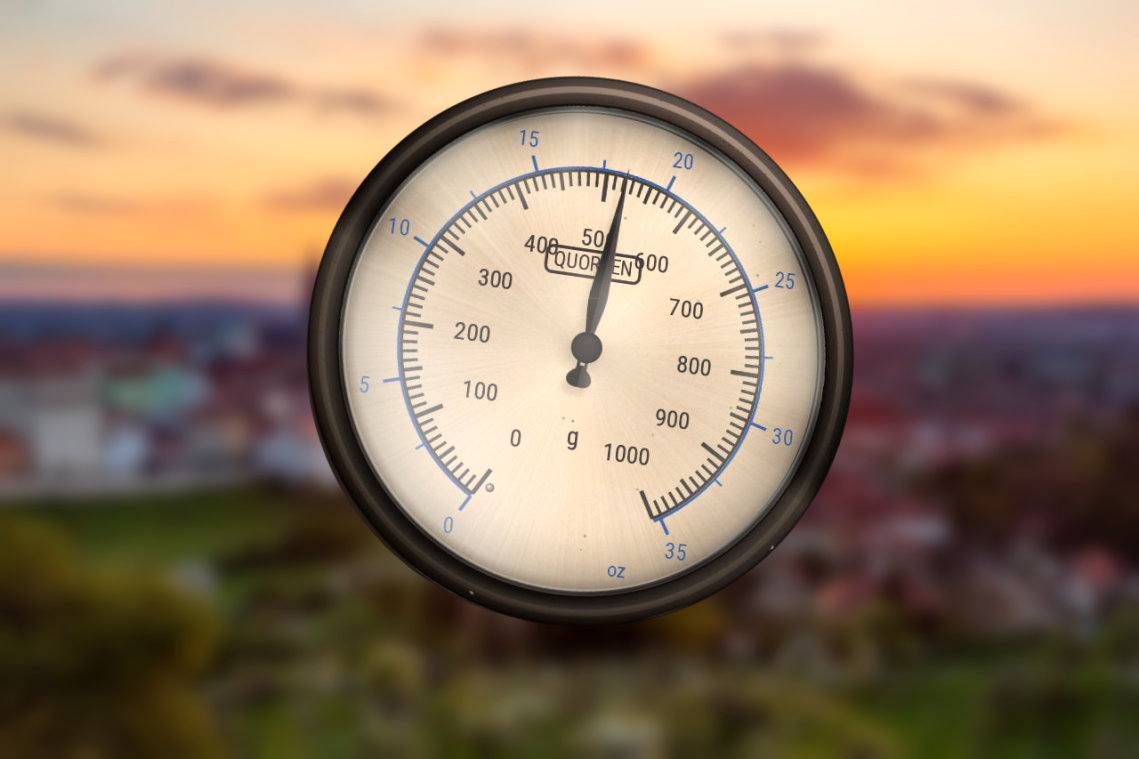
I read 520 g
